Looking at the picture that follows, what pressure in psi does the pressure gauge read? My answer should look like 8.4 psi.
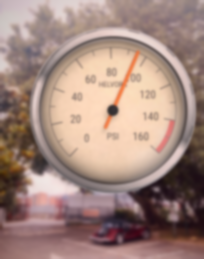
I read 95 psi
